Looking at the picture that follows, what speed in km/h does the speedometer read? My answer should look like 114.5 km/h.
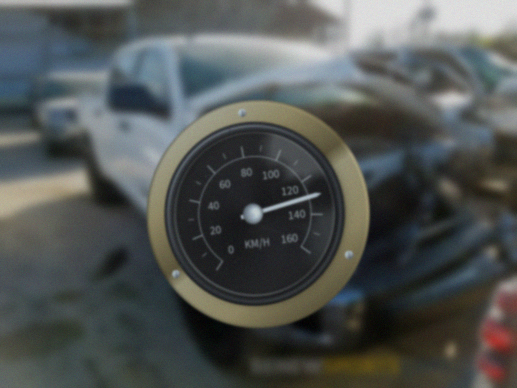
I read 130 km/h
